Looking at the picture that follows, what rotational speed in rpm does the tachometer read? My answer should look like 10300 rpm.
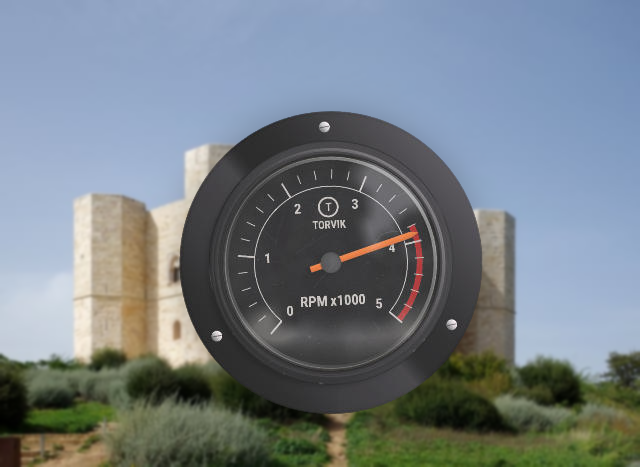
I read 3900 rpm
